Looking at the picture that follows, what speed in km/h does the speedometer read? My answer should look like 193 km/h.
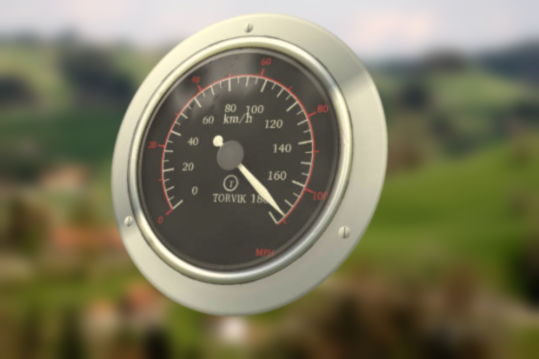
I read 175 km/h
